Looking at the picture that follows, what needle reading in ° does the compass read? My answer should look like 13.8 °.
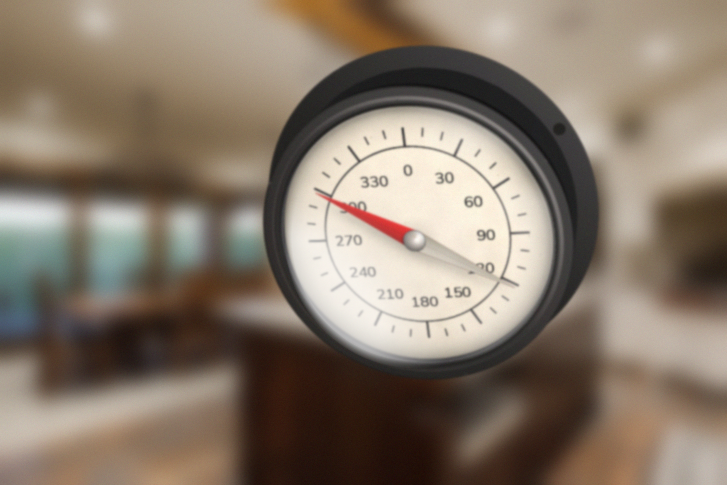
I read 300 °
